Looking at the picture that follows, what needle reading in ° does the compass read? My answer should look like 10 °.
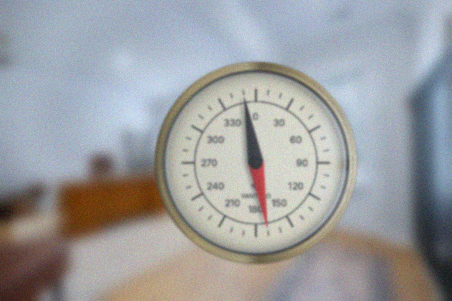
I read 170 °
